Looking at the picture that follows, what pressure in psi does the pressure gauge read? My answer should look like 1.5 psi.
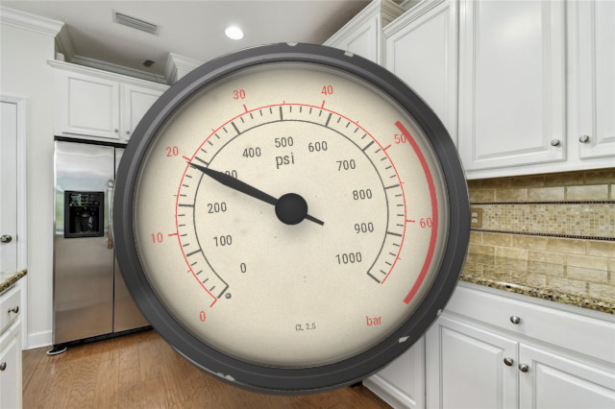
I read 280 psi
